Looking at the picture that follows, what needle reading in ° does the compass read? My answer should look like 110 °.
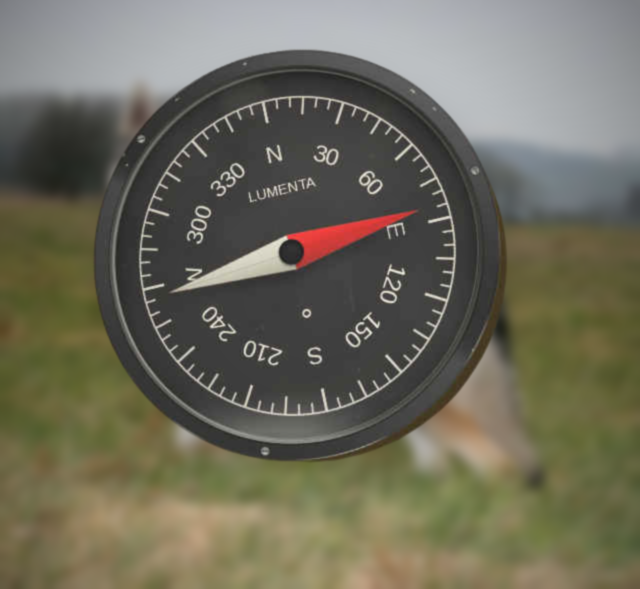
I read 85 °
